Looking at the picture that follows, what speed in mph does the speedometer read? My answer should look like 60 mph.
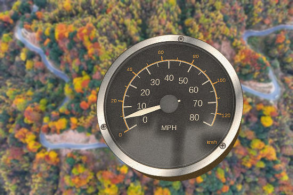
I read 5 mph
